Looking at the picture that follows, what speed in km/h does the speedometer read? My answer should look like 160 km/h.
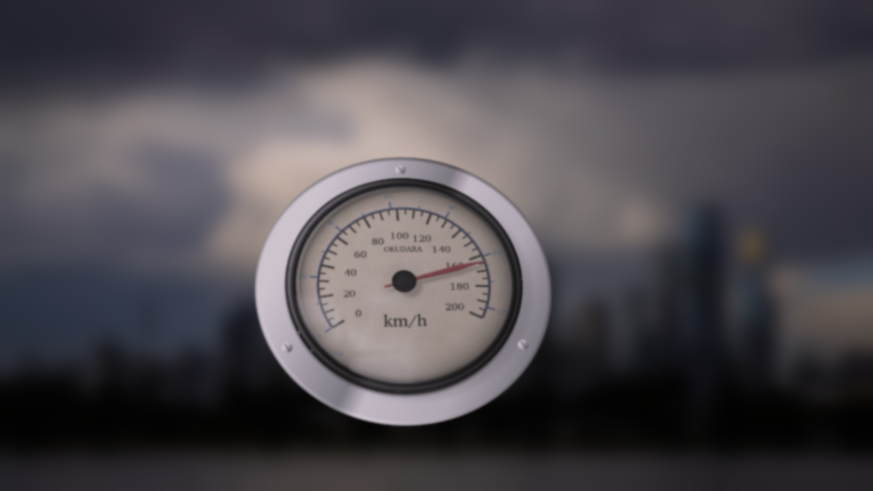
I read 165 km/h
